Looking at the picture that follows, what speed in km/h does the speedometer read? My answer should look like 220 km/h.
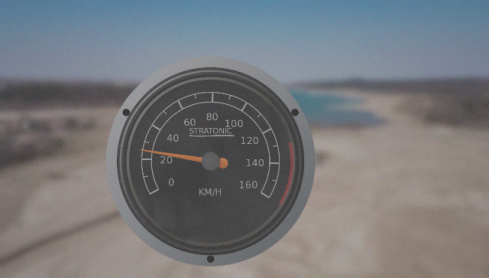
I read 25 km/h
